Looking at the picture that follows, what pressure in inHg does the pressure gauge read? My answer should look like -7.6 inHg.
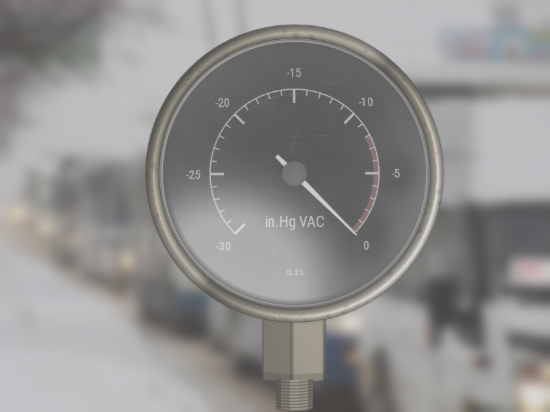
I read 0 inHg
